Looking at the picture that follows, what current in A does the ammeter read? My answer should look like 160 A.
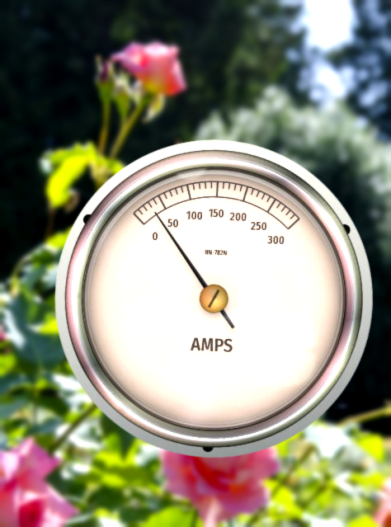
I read 30 A
